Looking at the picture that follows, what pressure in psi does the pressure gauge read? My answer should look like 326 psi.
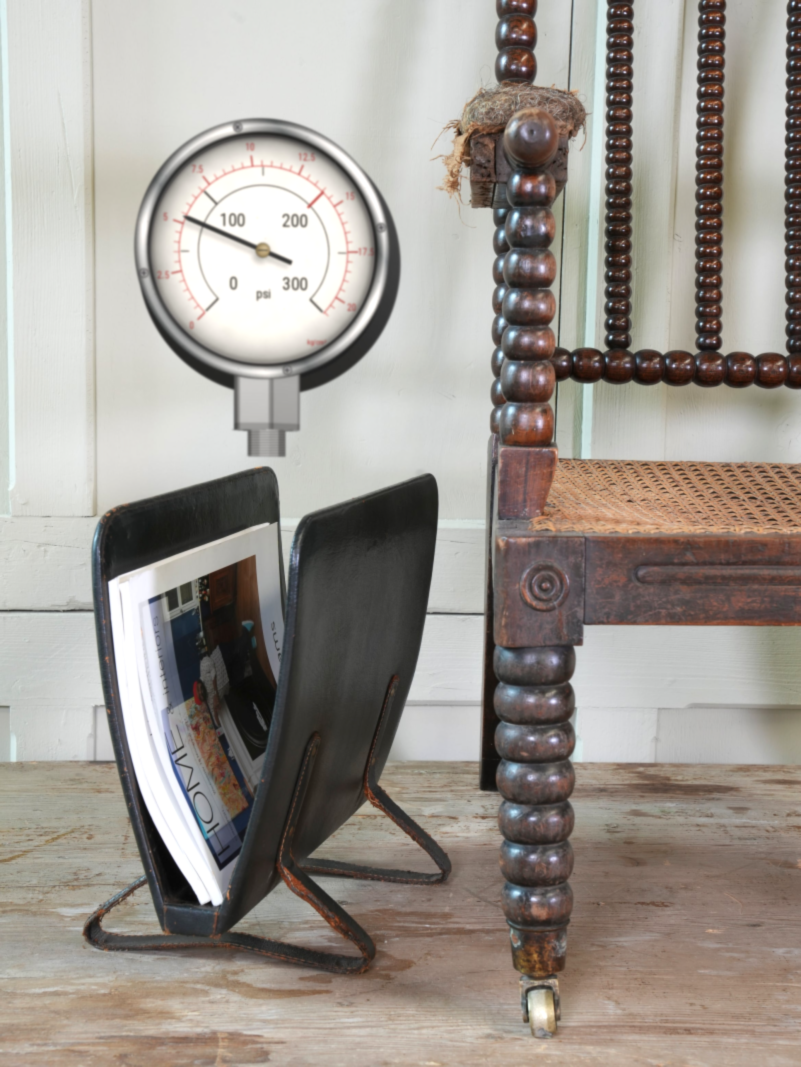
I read 75 psi
